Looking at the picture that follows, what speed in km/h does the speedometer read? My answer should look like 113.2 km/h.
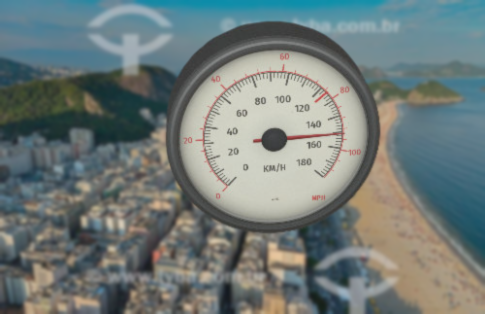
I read 150 km/h
